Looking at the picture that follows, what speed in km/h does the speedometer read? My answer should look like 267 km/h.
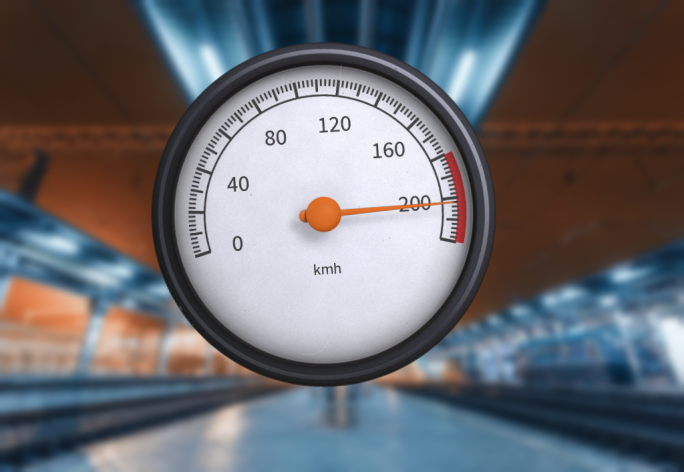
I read 202 km/h
